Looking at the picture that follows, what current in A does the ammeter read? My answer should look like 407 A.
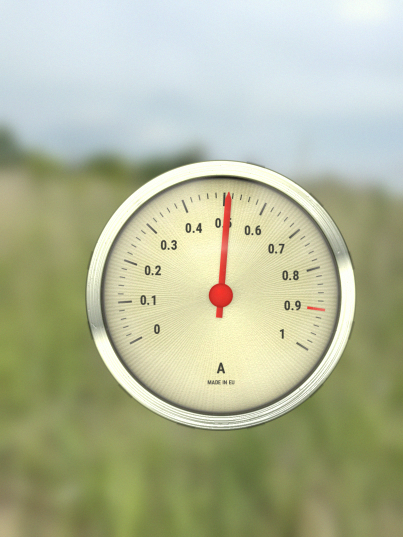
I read 0.51 A
